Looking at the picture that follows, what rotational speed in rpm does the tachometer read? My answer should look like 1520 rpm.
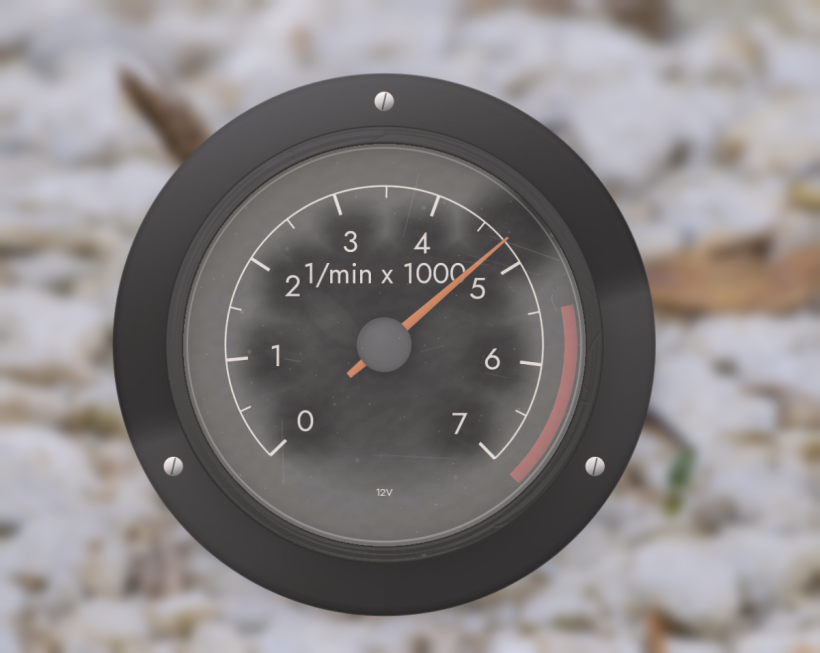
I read 4750 rpm
